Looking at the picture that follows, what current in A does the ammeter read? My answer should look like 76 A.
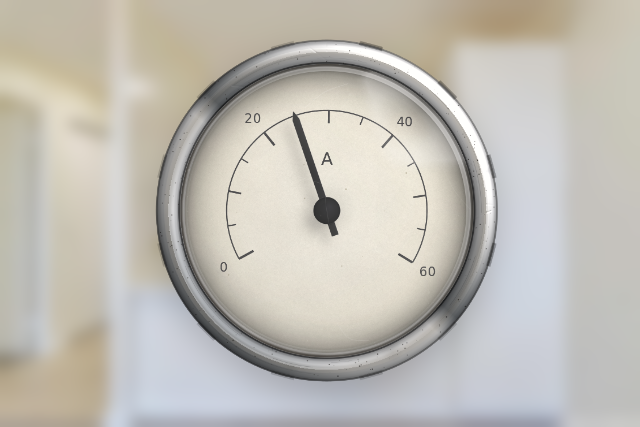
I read 25 A
